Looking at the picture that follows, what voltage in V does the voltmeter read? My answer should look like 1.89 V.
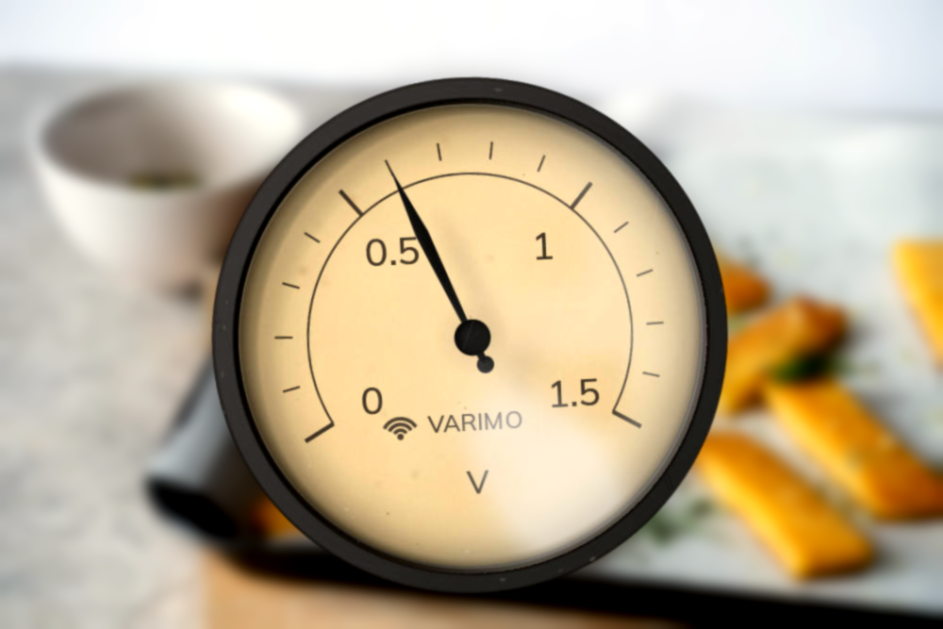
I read 0.6 V
